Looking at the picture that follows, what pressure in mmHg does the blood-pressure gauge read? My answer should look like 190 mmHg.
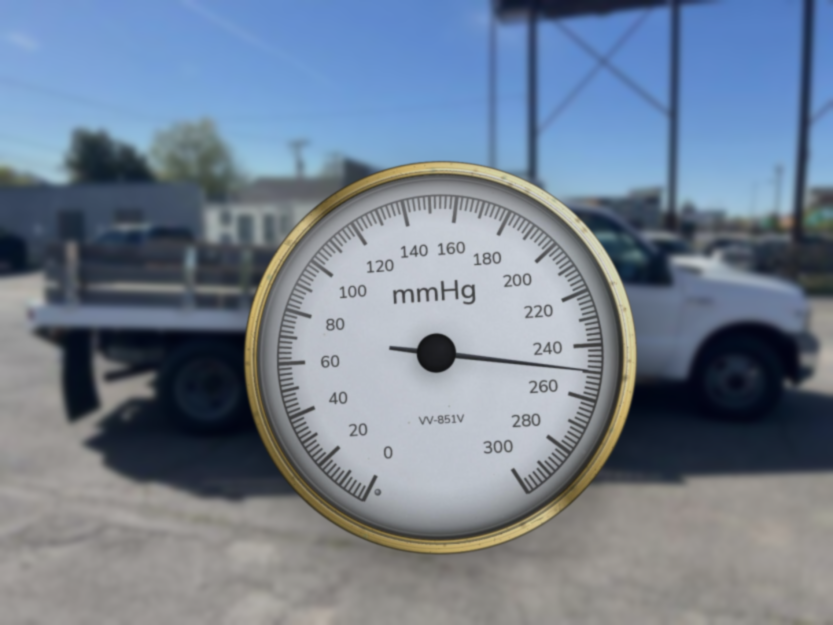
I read 250 mmHg
